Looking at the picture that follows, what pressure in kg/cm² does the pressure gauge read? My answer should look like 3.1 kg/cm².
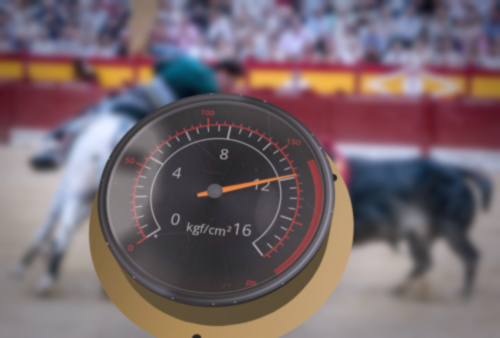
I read 12 kg/cm²
